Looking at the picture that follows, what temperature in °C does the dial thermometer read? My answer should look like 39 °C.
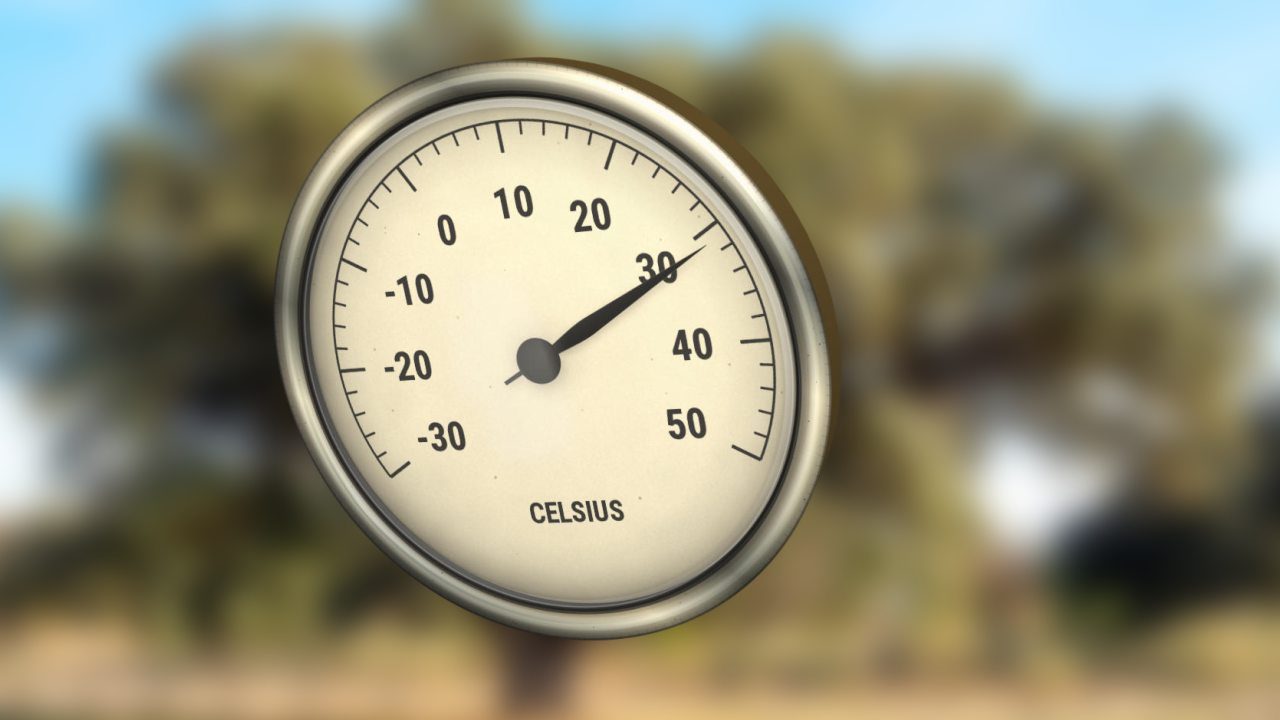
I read 31 °C
